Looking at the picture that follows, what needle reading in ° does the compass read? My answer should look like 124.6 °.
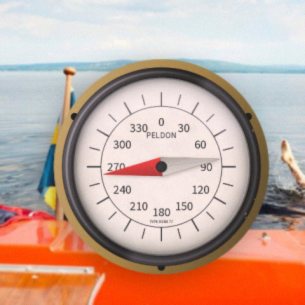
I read 262.5 °
